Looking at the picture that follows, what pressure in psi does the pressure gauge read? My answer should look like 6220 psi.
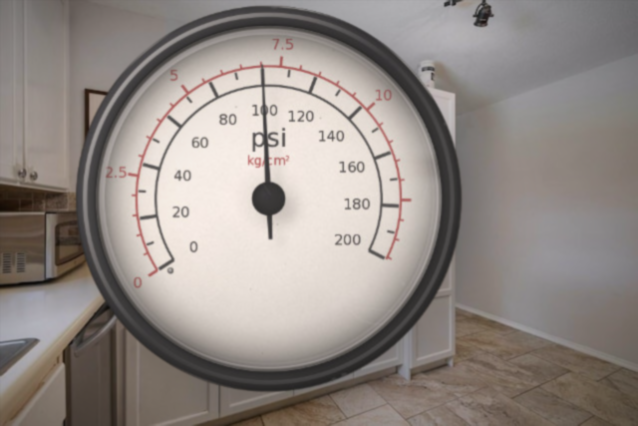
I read 100 psi
